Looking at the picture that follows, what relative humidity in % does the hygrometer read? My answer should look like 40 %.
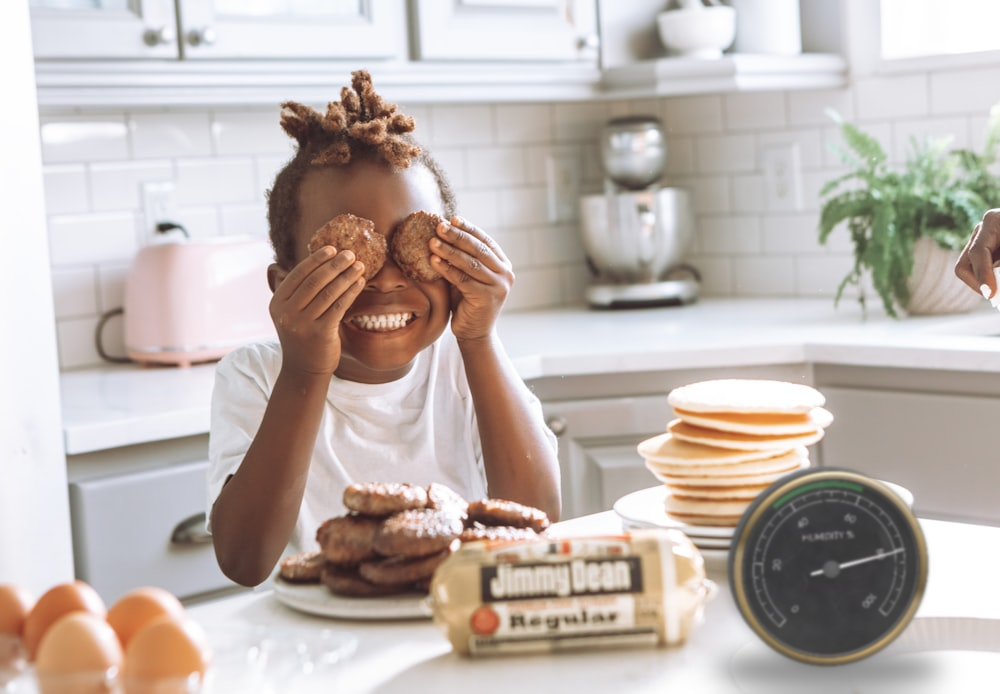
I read 80 %
